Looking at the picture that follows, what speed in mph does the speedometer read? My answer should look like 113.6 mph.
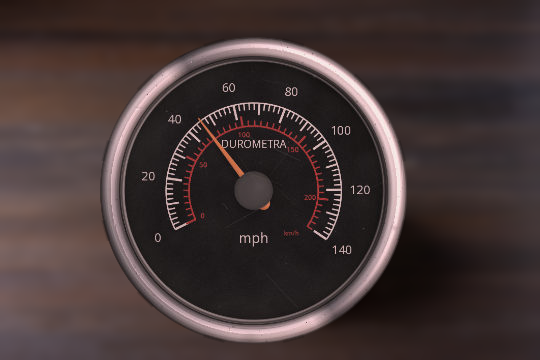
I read 46 mph
